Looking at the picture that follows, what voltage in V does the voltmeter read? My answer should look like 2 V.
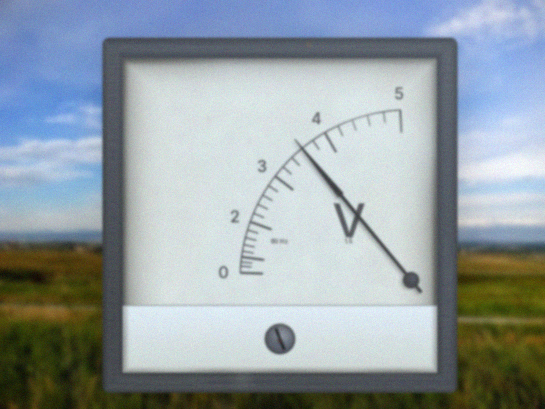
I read 3.6 V
